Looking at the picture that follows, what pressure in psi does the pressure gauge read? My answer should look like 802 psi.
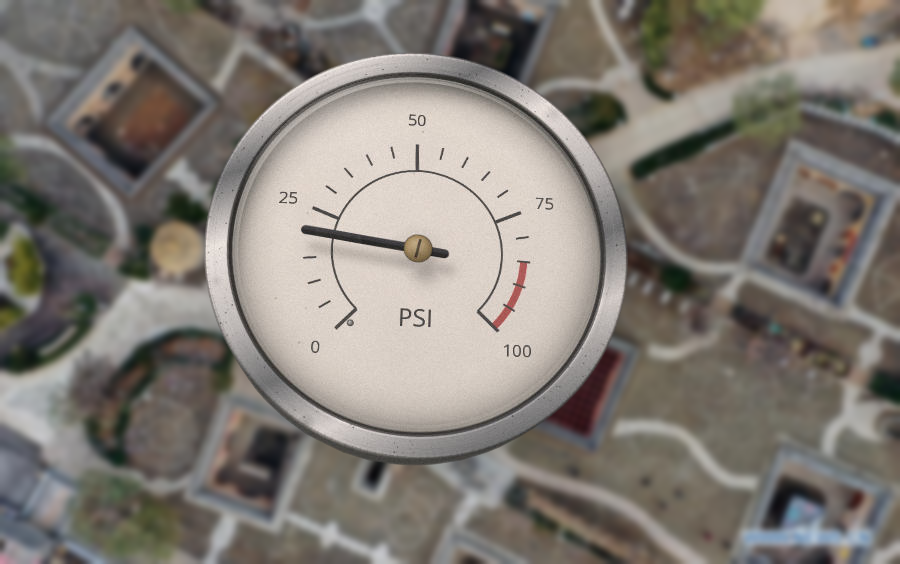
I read 20 psi
